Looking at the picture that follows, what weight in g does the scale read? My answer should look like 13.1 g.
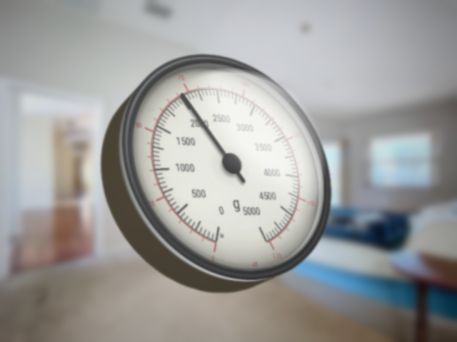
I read 2000 g
